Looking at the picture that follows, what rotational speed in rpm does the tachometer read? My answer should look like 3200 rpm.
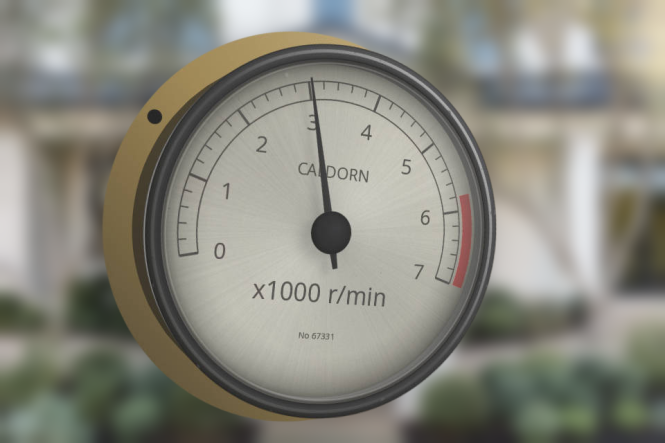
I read 3000 rpm
